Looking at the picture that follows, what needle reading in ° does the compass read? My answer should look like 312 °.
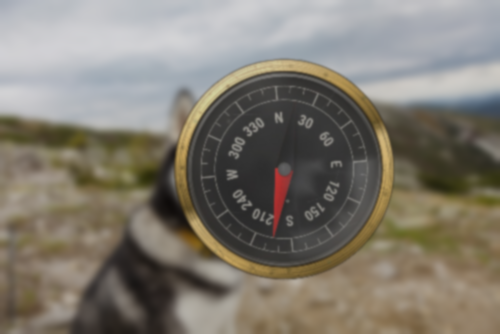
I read 195 °
